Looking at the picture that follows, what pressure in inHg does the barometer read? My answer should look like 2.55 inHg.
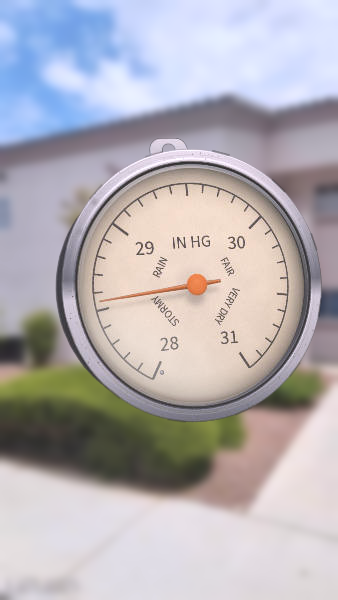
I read 28.55 inHg
